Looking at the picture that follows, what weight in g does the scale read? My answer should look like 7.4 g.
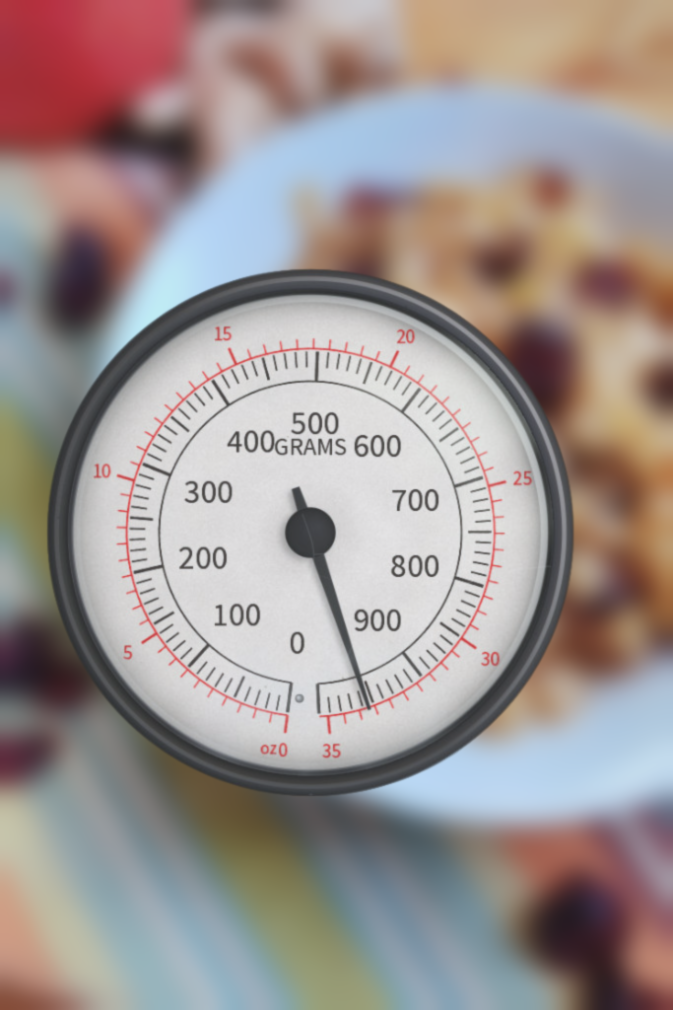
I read 955 g
